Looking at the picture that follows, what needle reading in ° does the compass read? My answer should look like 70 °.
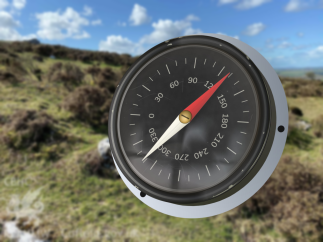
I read 130 °
